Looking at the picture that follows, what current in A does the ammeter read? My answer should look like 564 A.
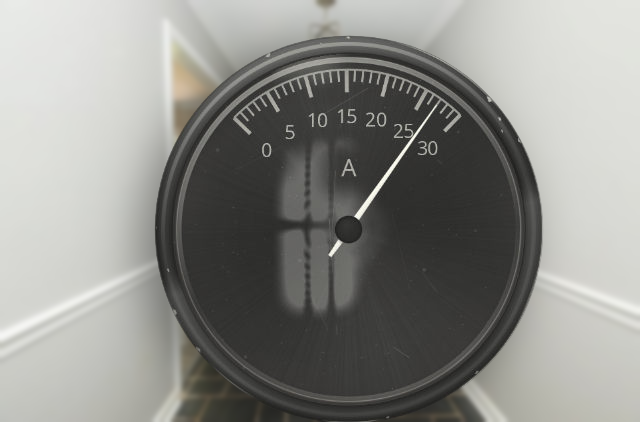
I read 27 A
